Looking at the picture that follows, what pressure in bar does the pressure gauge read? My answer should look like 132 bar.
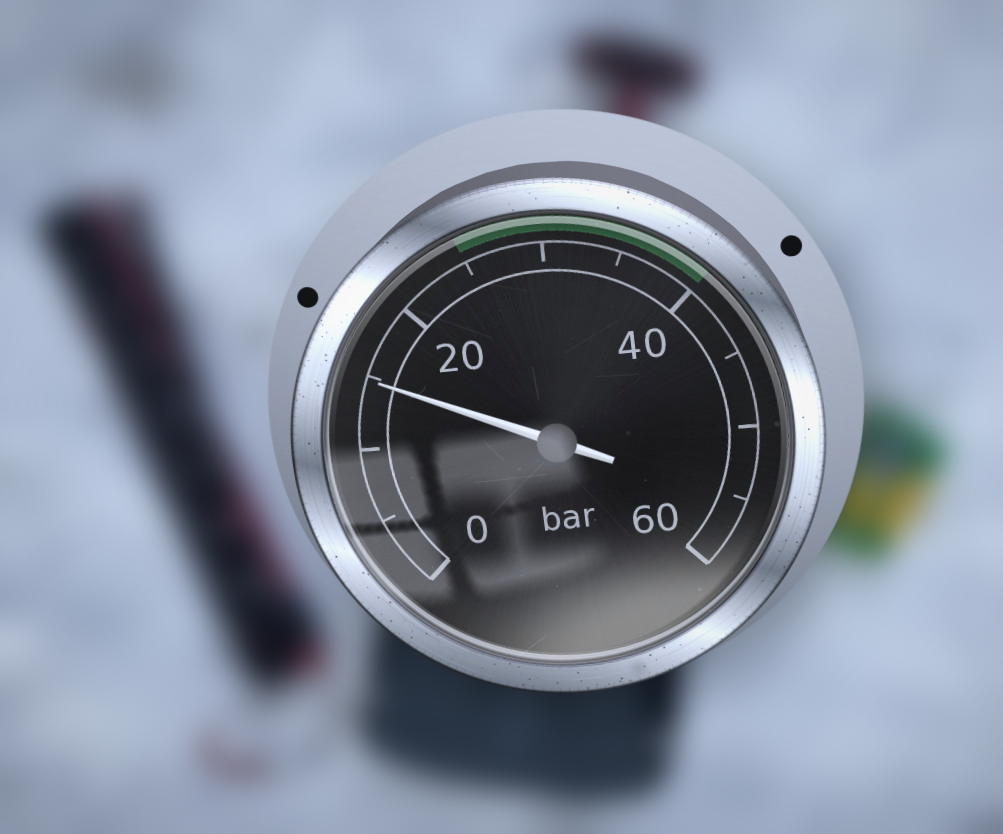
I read 15 bar
